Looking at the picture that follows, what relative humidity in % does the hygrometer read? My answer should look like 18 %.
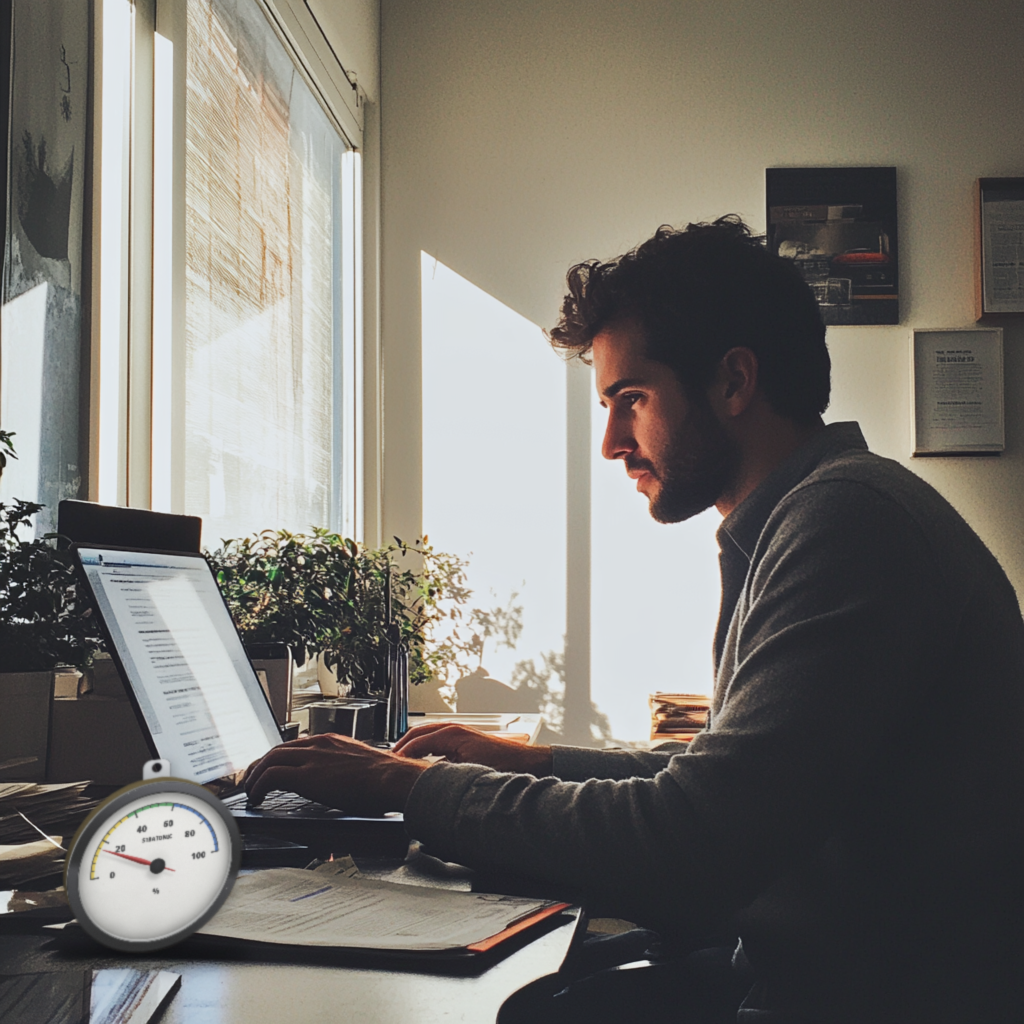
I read 16 %
